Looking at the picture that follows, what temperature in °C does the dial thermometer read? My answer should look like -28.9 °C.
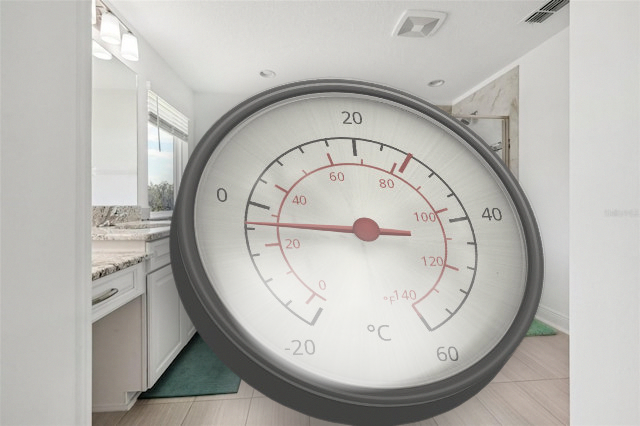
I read -4 °C
